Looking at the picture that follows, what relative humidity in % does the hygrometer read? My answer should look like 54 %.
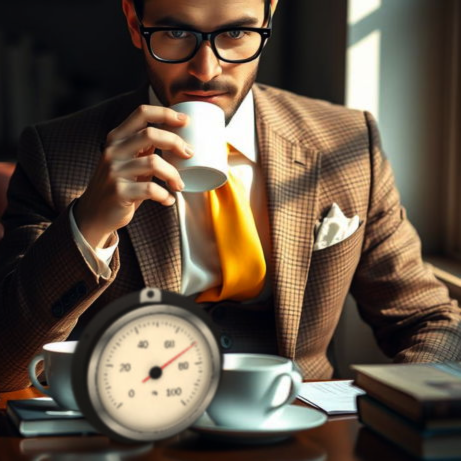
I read 70 %
